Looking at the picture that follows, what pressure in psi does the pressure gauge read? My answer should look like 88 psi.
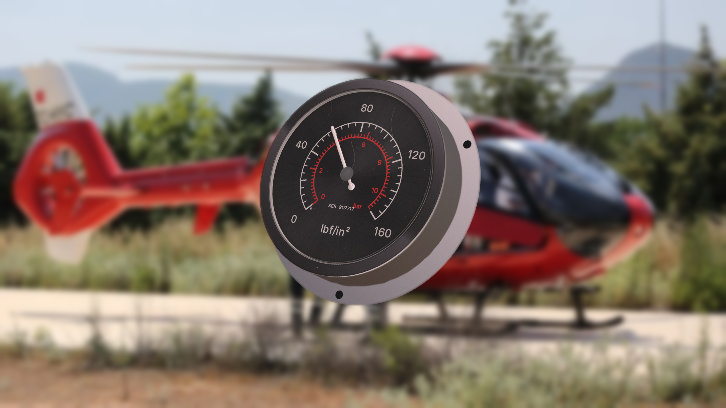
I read 60 psi
